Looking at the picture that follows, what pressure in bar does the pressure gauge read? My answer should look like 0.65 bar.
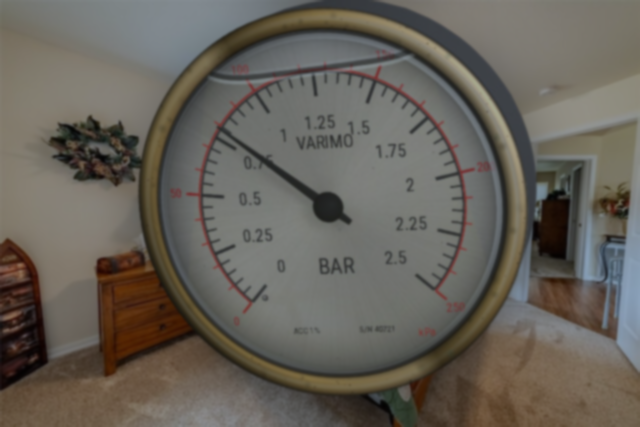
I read 0.8 bar
